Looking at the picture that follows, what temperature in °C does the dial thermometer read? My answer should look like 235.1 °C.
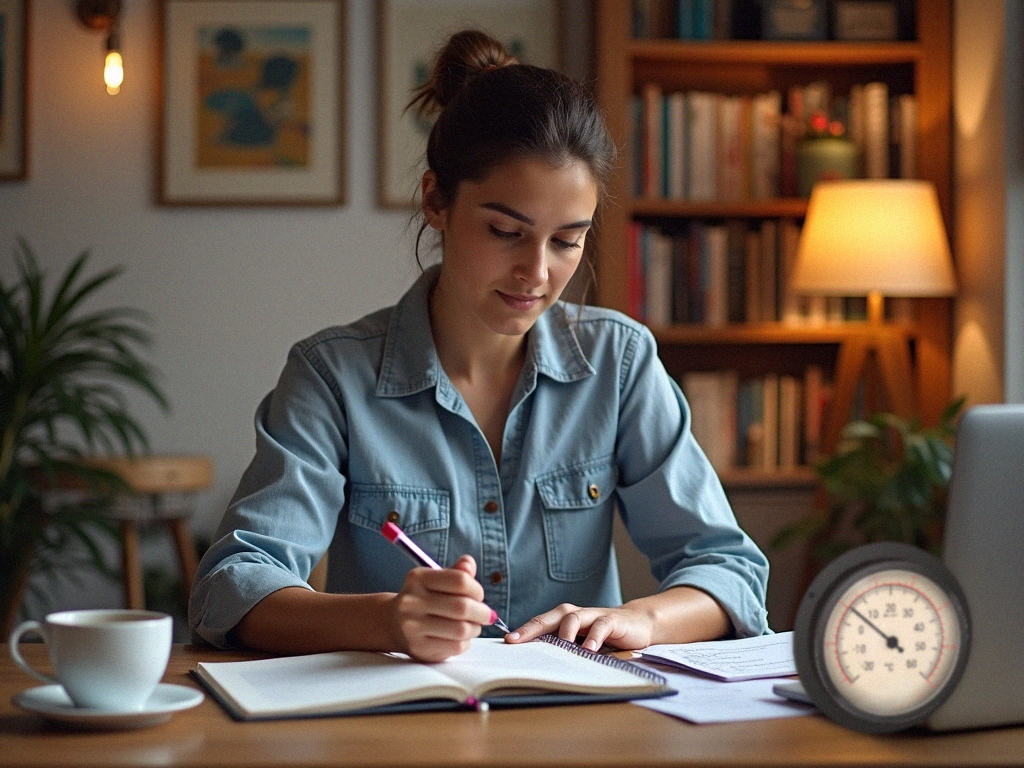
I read 5 °C
